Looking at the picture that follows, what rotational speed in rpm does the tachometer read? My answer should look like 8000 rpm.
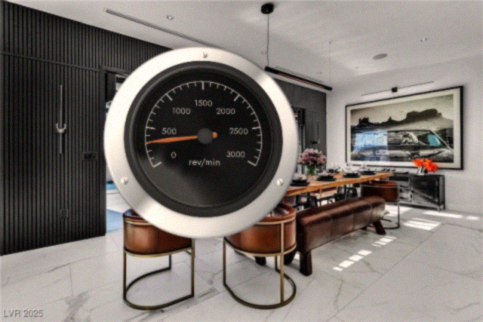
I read 300 rpm
